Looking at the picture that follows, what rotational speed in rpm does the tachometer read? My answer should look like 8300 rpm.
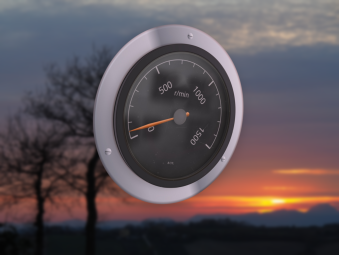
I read 50 rpm
